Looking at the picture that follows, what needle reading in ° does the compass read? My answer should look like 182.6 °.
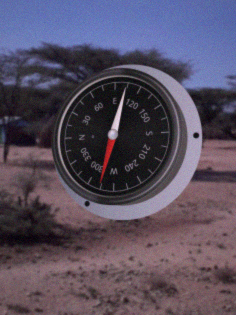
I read 285 °
